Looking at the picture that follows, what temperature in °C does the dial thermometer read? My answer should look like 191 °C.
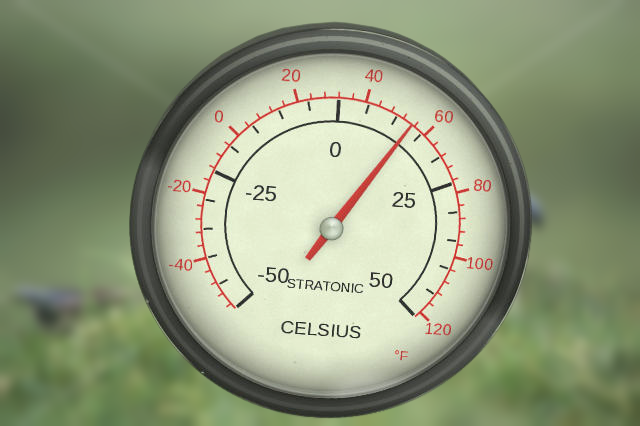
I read 12.5 °C
